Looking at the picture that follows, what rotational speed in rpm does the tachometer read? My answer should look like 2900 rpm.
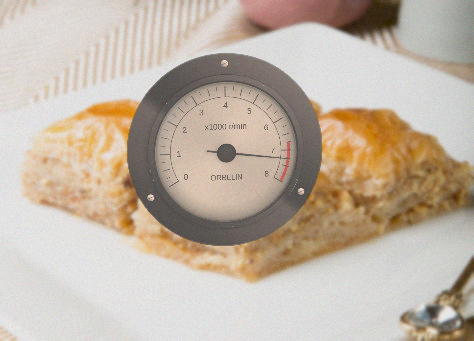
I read 7250 rpm
